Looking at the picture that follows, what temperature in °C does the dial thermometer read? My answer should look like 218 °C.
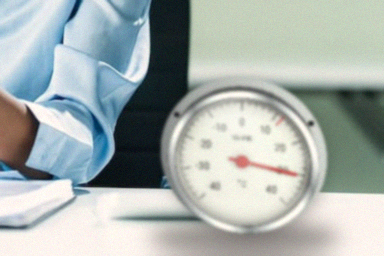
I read 30 °C
